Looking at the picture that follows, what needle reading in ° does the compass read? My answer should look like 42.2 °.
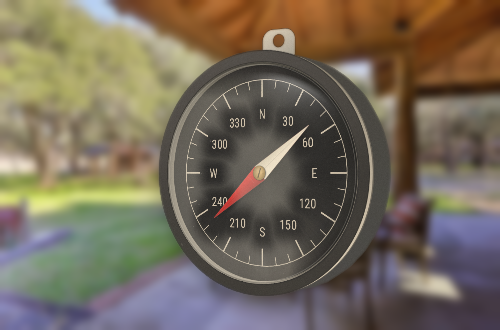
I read 230 °
